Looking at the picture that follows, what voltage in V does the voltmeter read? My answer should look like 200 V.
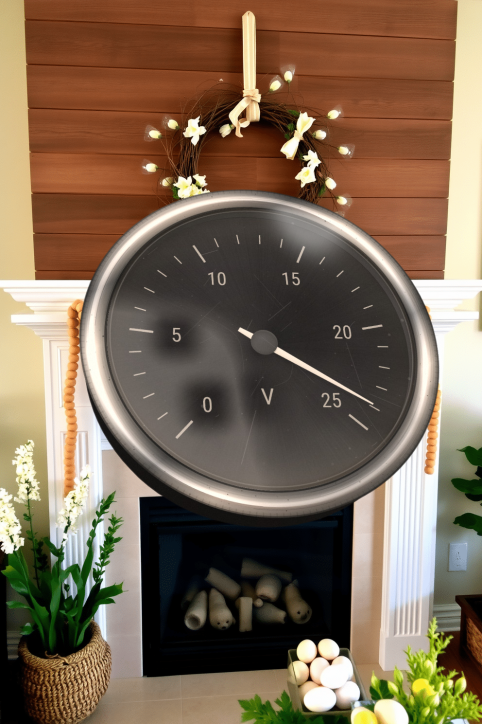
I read 24 V
